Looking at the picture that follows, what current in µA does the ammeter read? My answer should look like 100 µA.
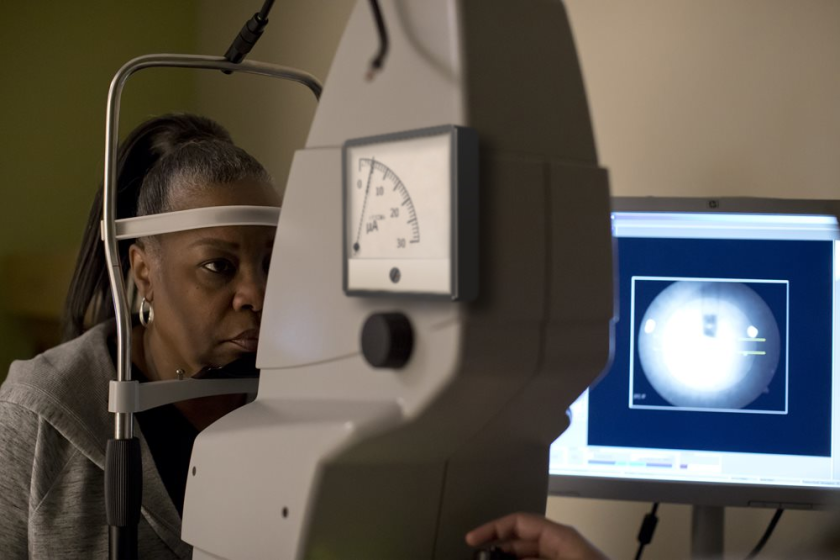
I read 5 µA
